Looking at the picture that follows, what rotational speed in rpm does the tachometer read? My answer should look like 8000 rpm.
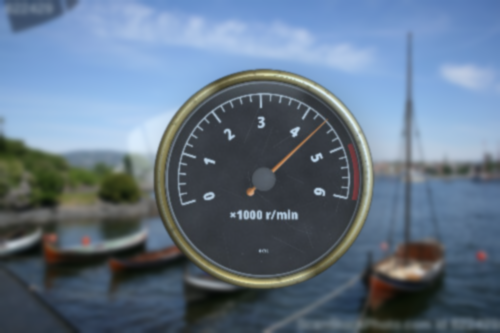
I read 4400 rpm
